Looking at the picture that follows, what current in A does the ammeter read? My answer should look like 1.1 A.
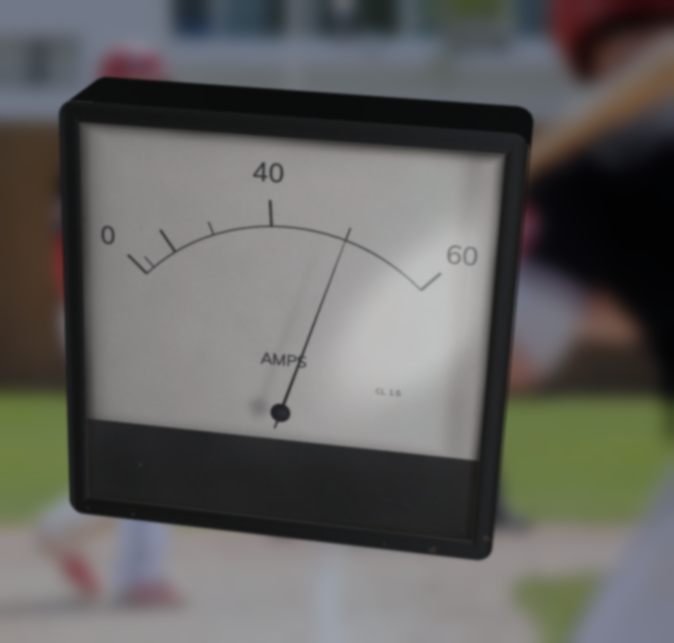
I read 50 A
